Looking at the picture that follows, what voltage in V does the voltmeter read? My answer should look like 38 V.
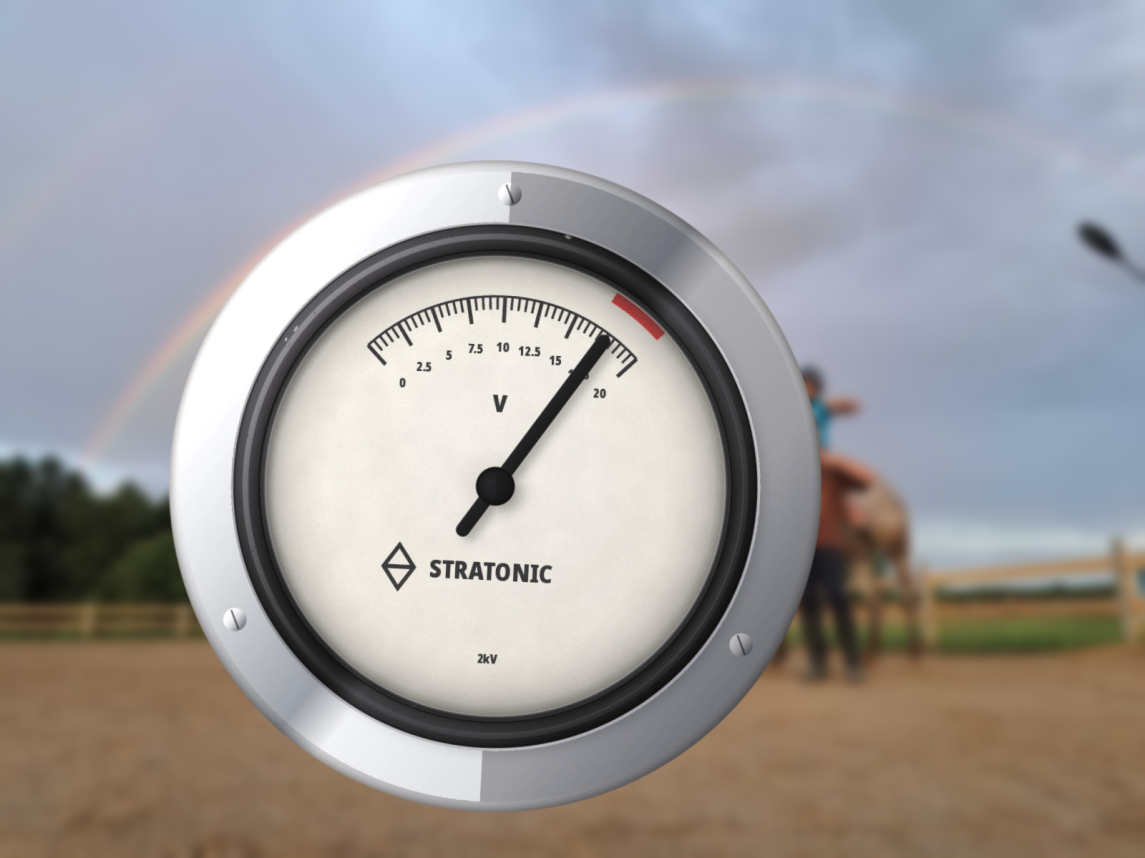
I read 17.5 V
